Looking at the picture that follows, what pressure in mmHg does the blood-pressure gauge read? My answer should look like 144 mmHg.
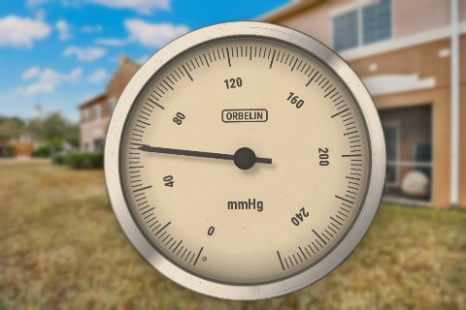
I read 58 mmHg
